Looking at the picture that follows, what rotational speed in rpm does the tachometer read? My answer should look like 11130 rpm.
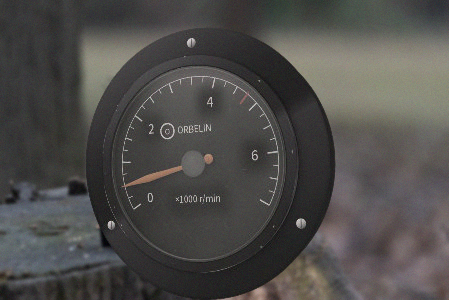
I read 500 rpm
